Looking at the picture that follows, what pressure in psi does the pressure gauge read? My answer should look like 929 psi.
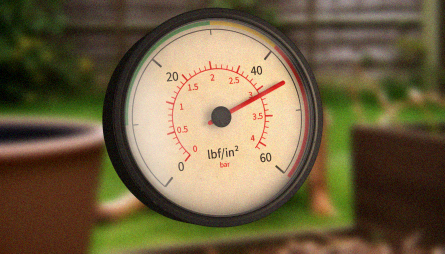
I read 45 psi
